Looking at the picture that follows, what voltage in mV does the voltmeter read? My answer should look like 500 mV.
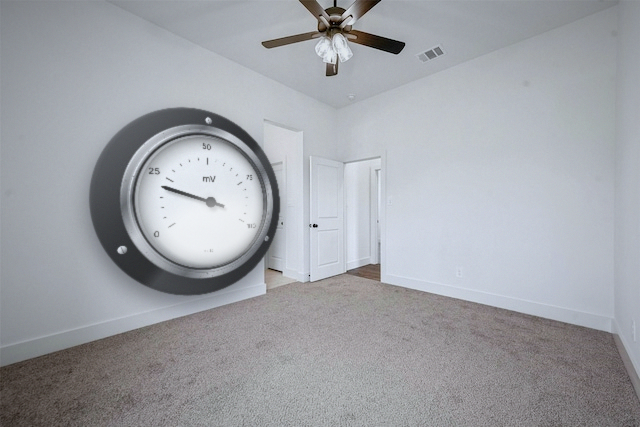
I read 20 mV
